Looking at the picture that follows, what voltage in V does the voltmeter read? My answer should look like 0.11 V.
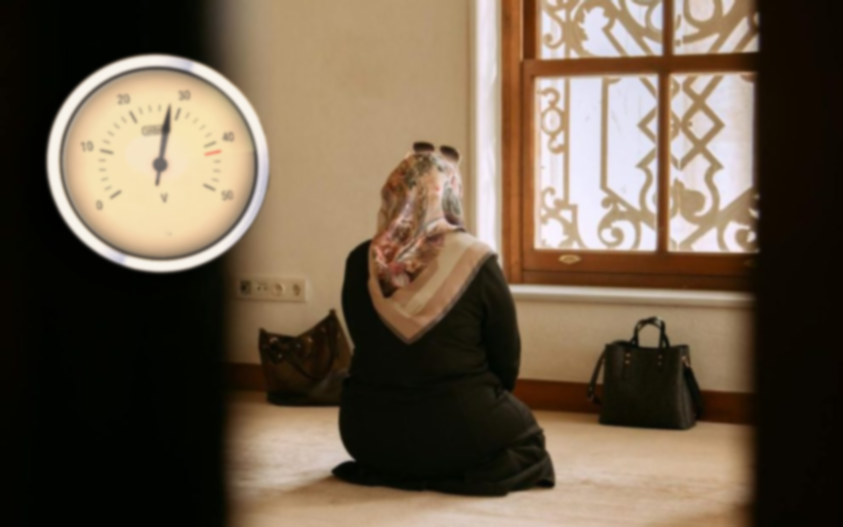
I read 28 V
